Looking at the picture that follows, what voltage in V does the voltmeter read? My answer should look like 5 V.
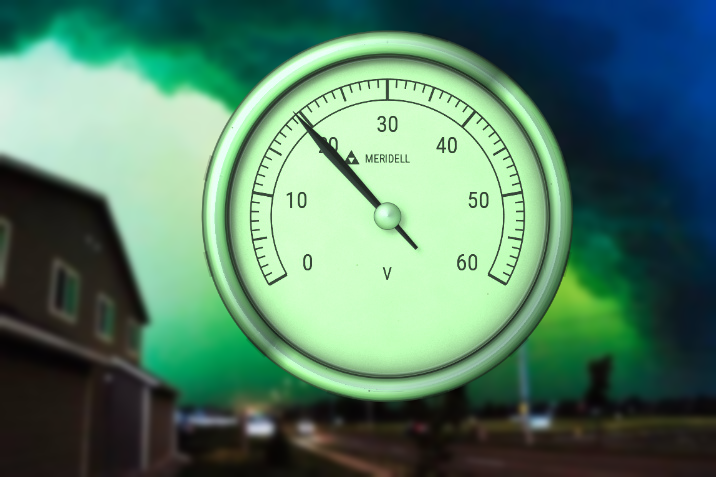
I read 19.5 V
